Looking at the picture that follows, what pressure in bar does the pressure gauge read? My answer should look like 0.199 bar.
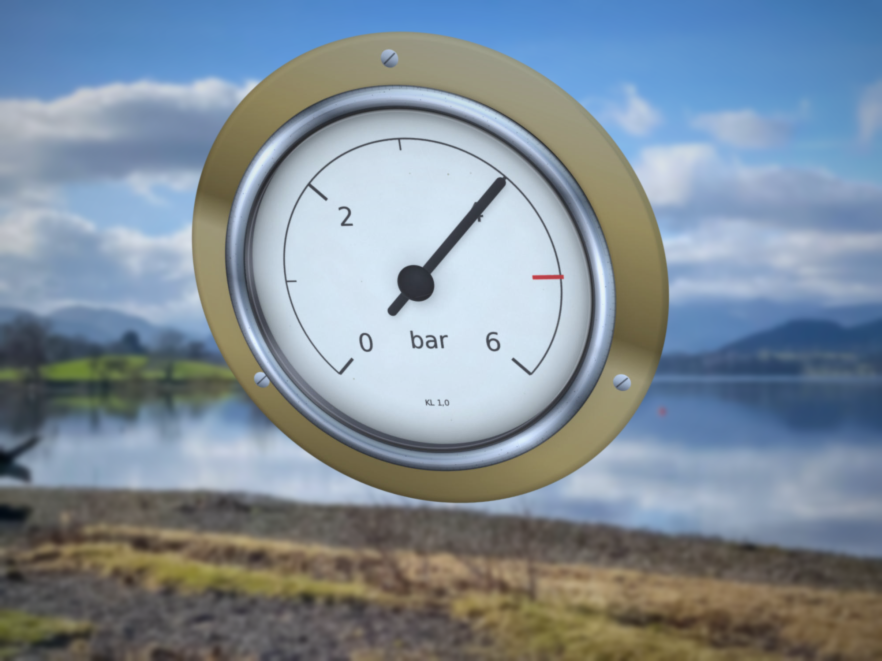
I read 4 bar
